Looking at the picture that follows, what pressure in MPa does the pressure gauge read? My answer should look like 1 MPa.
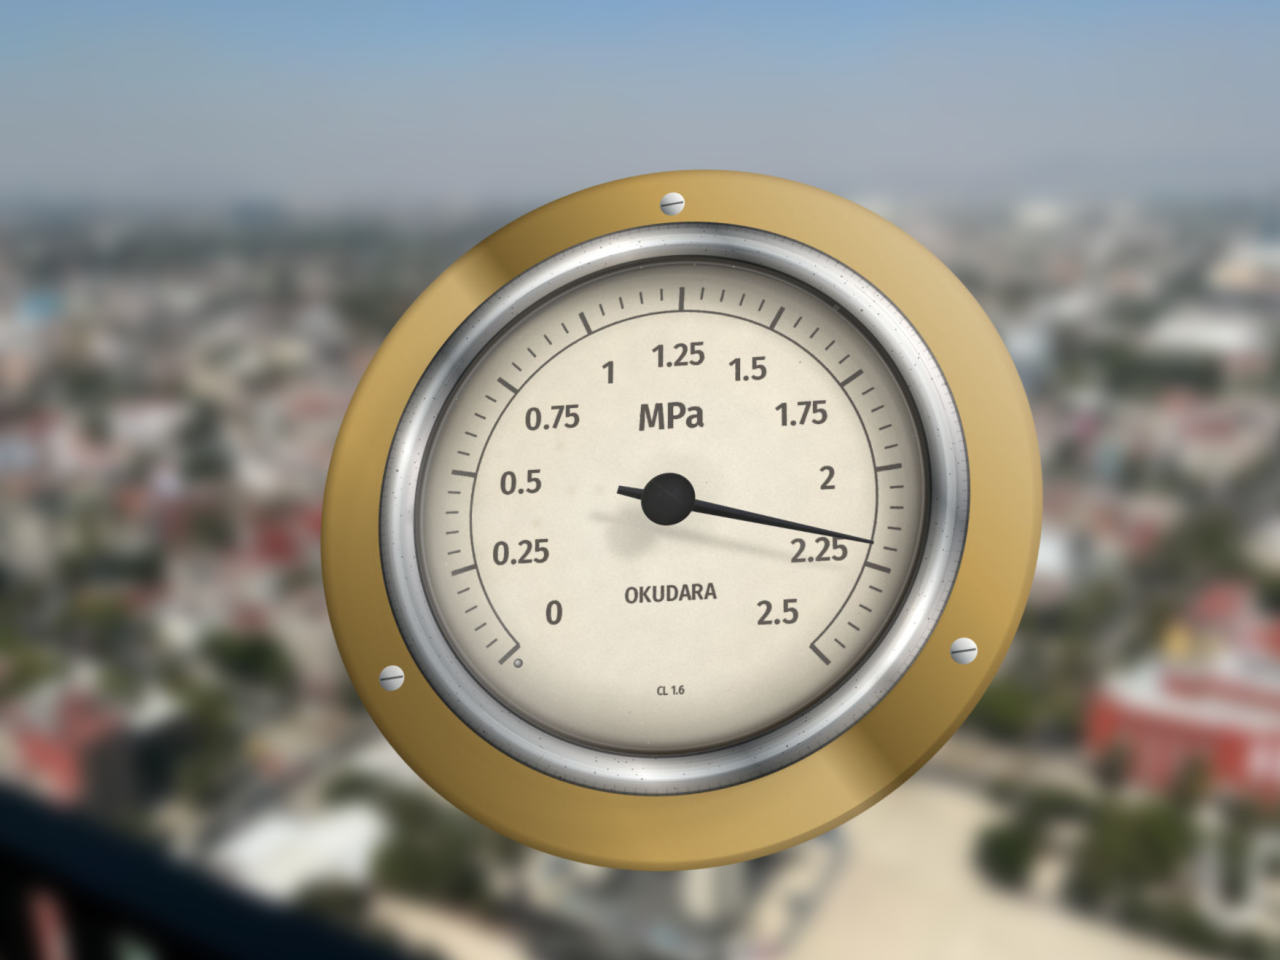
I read 2.2 MPa
